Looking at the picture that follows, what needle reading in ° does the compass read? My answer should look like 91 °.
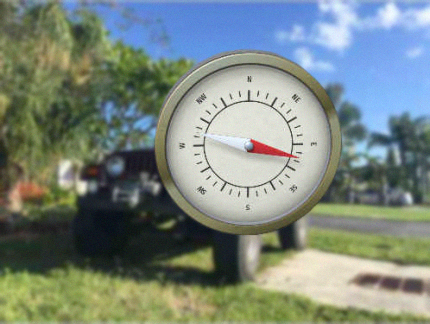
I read 105 °
